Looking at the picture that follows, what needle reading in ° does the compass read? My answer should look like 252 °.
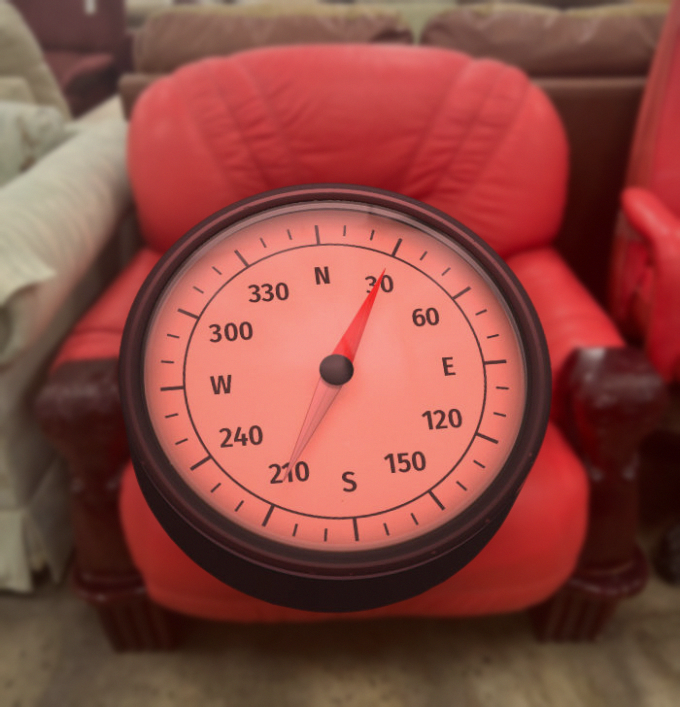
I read 30 °
